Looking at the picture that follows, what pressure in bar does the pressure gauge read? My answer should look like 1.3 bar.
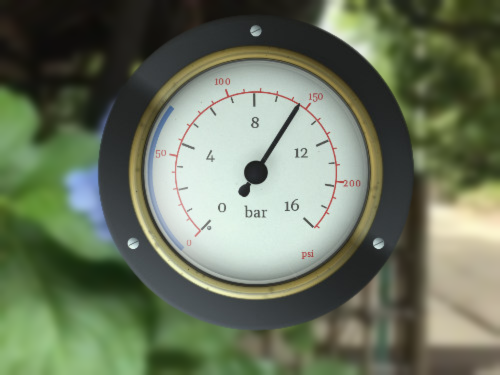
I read 10 bar
